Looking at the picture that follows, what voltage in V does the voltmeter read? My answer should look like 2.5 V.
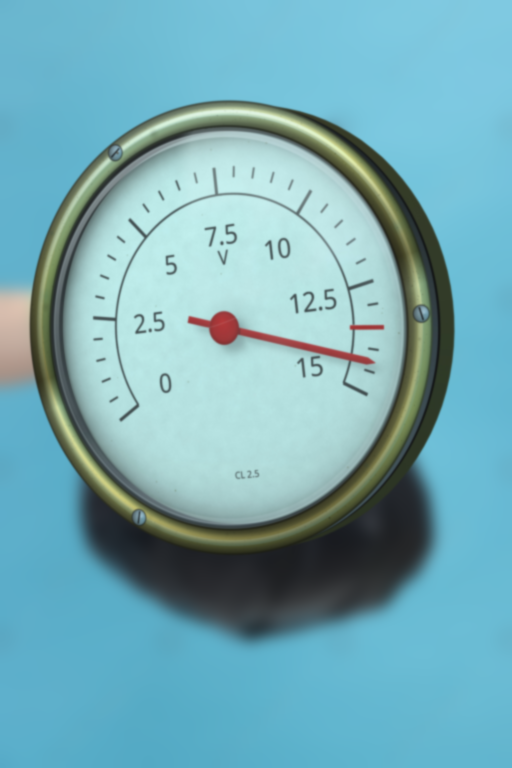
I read 14.25 V
